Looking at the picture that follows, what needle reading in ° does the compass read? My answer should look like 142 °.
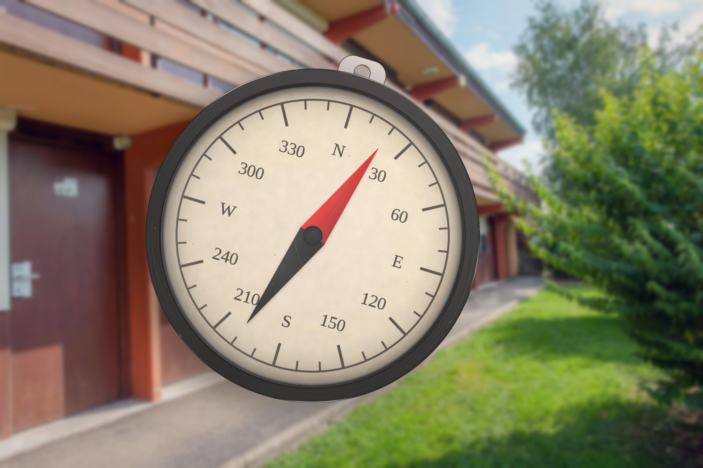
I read 20 °
